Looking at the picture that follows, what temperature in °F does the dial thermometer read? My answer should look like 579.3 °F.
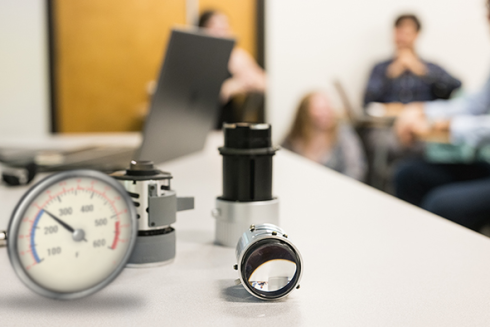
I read 250 °F
